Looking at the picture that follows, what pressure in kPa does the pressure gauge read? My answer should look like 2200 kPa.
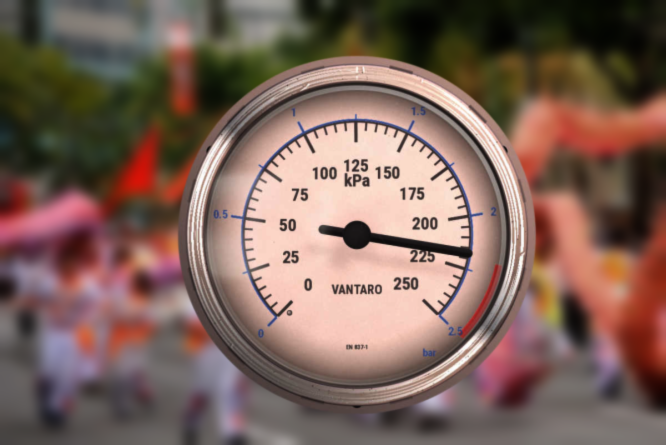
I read 217.5 kPa
